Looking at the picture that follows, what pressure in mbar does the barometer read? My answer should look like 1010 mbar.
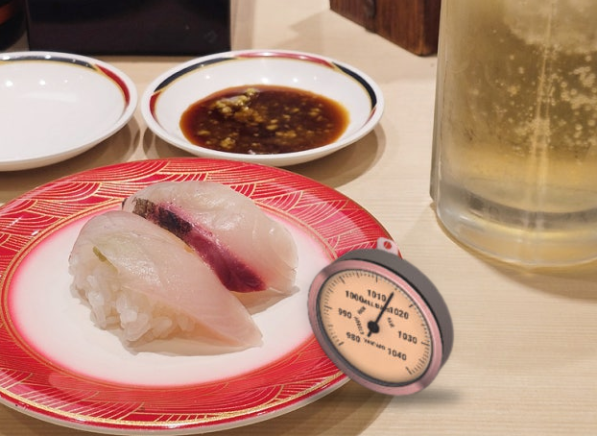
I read 1015 mbar
